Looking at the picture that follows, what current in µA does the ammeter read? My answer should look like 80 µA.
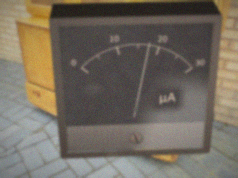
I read 17.5 µA
